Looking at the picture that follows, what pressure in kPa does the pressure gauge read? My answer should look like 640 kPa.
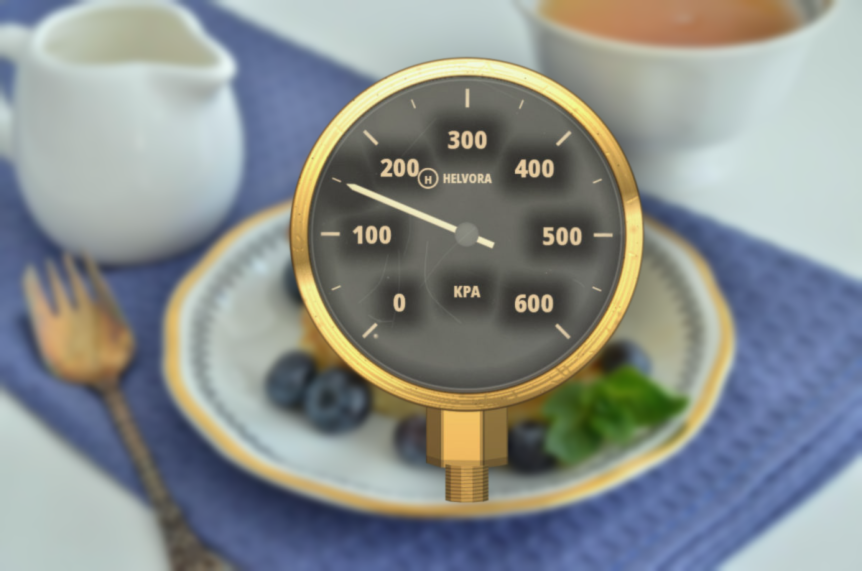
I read 150 kPa
